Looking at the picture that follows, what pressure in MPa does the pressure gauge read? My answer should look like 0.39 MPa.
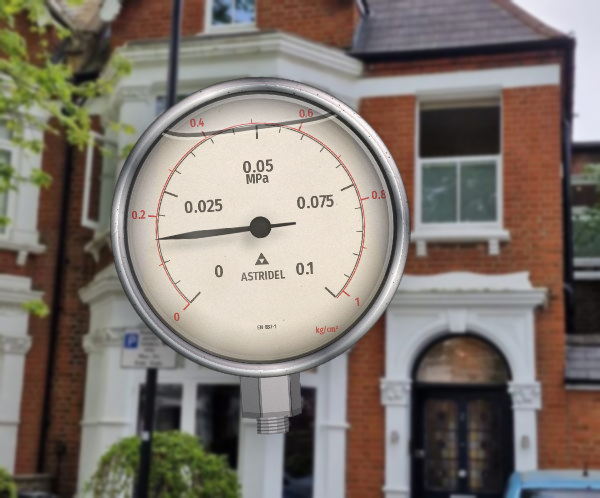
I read 0.015 MPa
